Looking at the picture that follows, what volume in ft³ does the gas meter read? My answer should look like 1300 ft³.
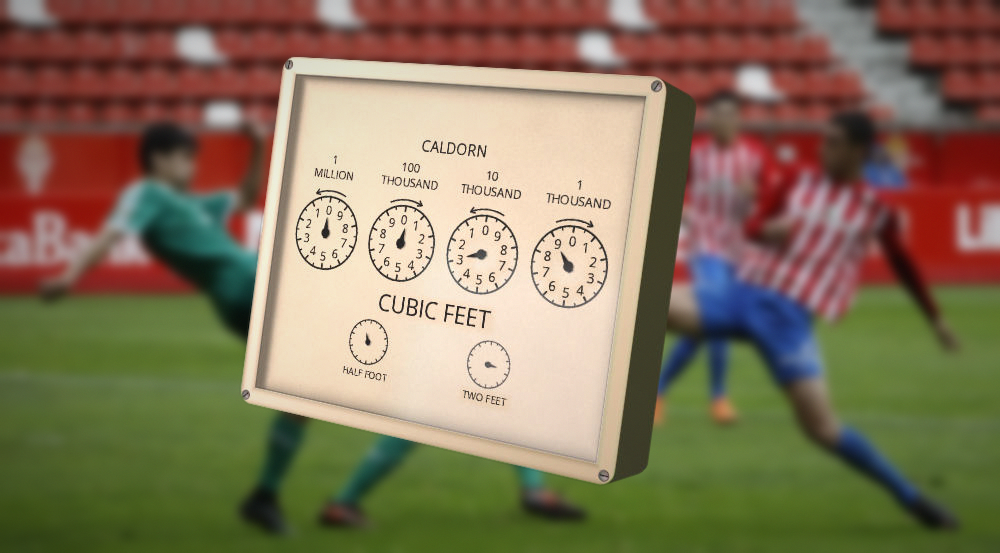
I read 2900 ft³
